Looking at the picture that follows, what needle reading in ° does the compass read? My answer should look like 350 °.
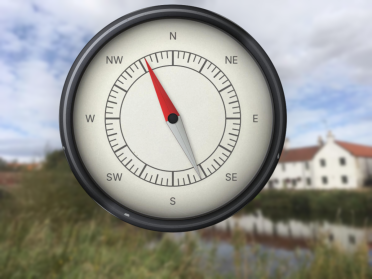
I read 335 °
